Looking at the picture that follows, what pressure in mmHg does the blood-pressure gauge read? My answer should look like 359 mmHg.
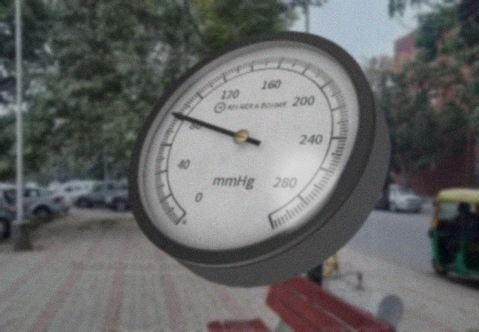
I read 80 mmHg
